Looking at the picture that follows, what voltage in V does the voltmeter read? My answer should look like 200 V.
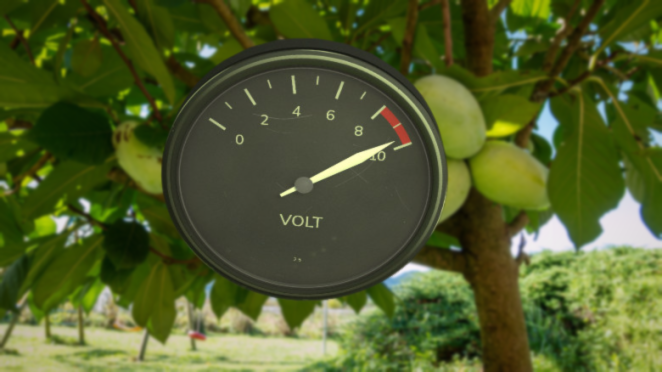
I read 9.5 V
